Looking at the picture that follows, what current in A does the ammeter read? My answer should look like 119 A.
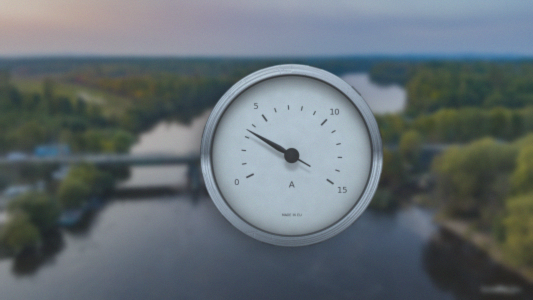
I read 3.5 A
